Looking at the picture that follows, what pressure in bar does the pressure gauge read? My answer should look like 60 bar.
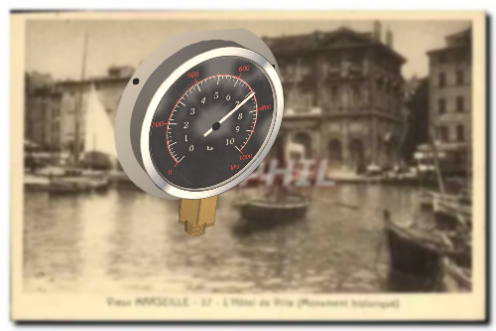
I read 7 bar
